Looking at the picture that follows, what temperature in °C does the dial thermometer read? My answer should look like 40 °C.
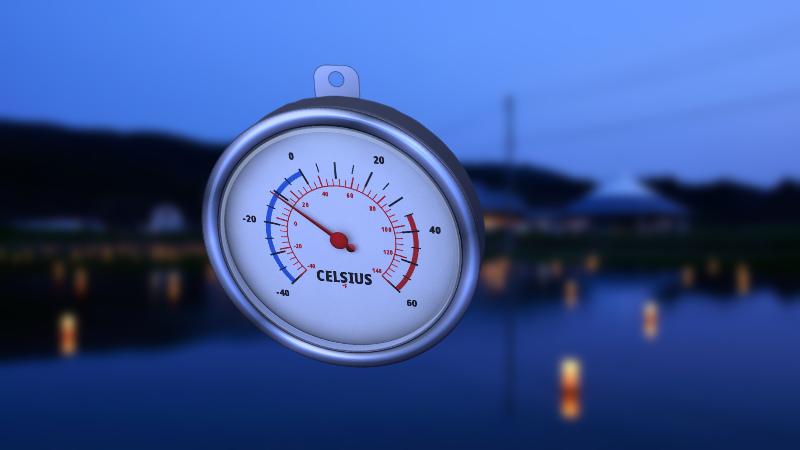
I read -10 °C
